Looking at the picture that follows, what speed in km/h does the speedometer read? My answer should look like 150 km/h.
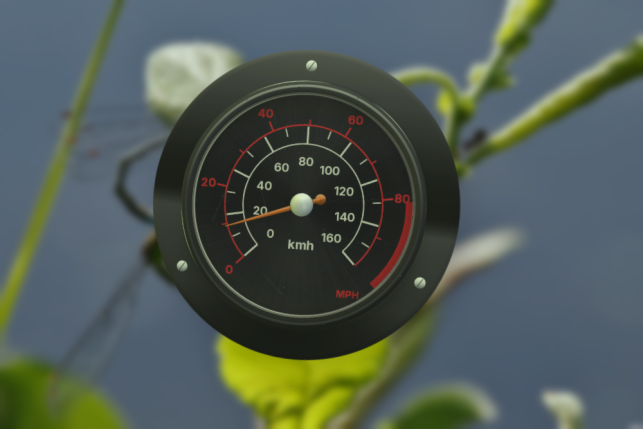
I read 15 km/h
